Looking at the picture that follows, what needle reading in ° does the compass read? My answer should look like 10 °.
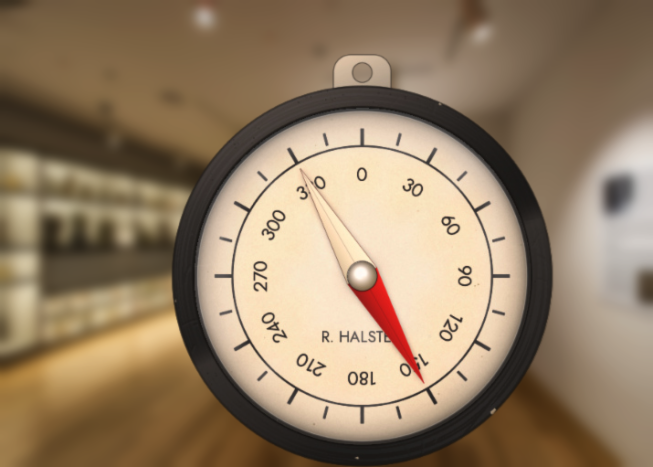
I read 150 °
